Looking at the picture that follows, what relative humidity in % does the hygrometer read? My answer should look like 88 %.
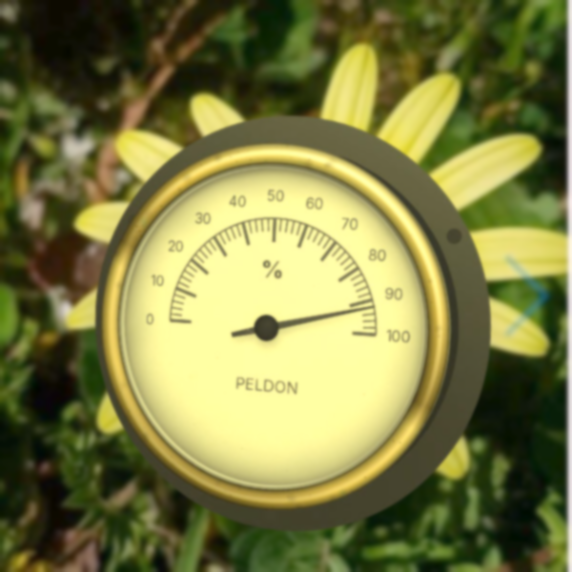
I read 92 %
